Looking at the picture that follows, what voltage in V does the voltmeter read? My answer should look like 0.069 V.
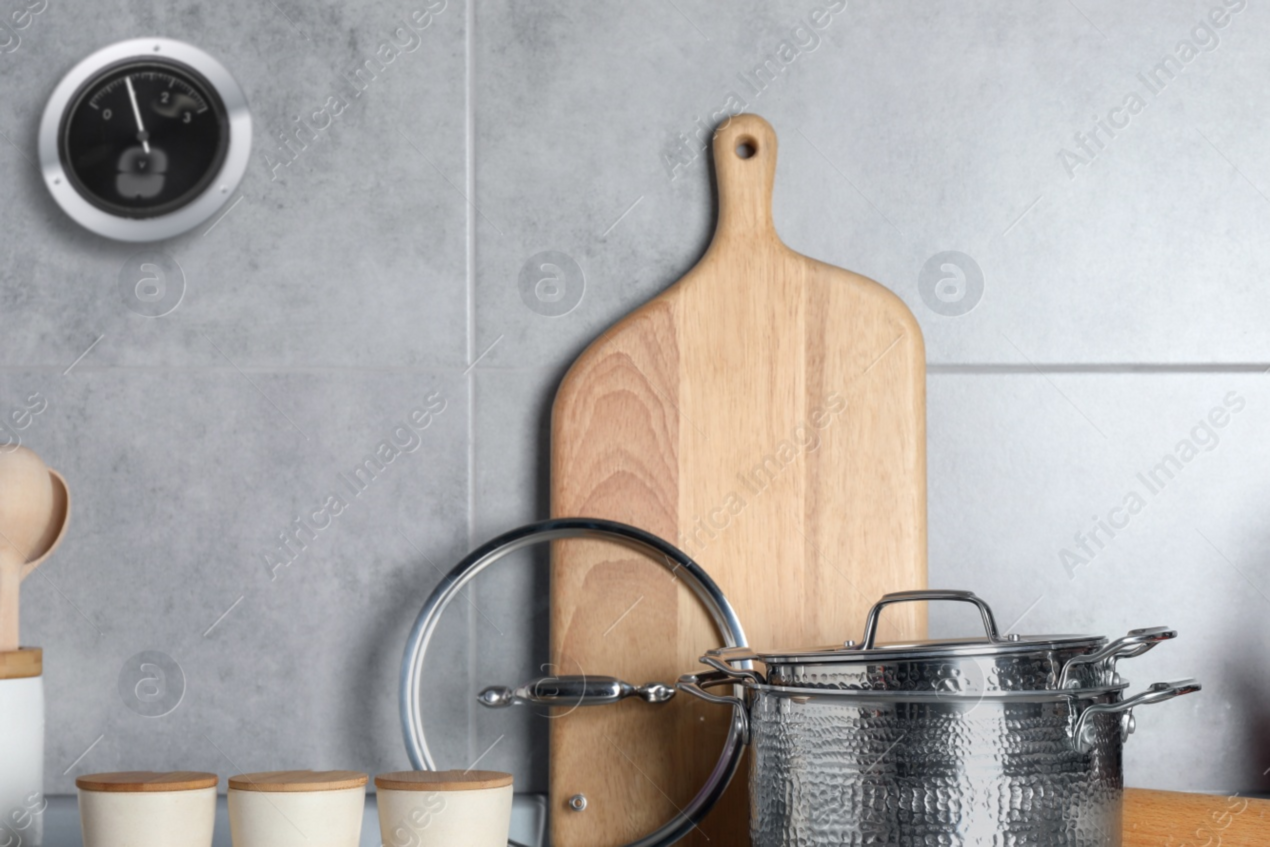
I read 1 V
